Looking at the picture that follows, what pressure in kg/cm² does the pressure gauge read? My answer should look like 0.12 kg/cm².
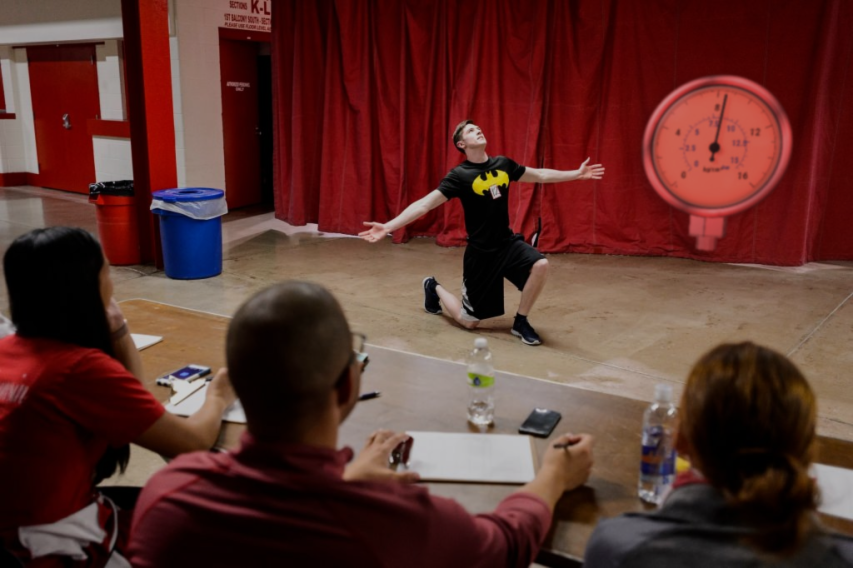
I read 8.5 kg/cm²
